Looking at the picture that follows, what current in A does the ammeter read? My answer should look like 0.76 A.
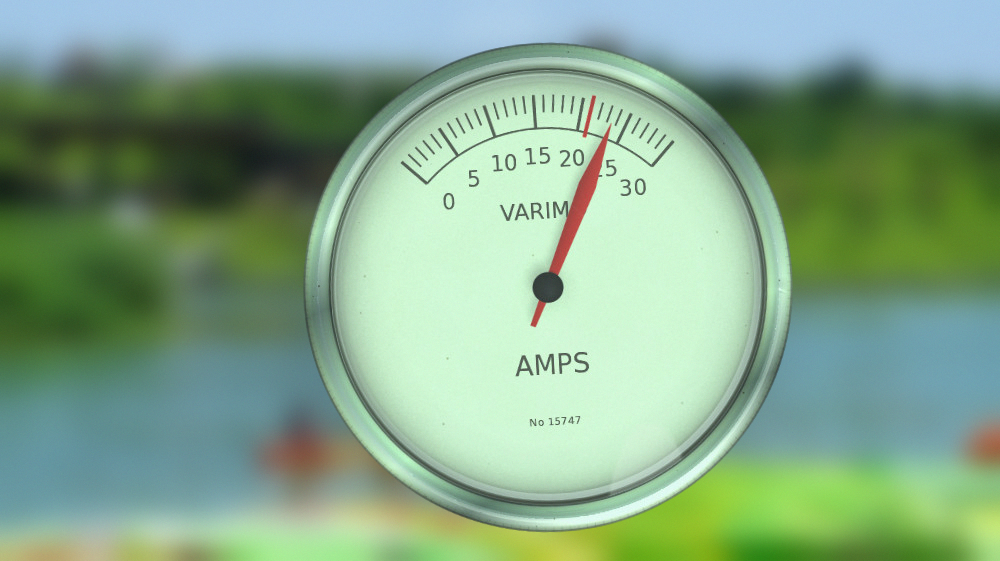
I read 23.5 A
